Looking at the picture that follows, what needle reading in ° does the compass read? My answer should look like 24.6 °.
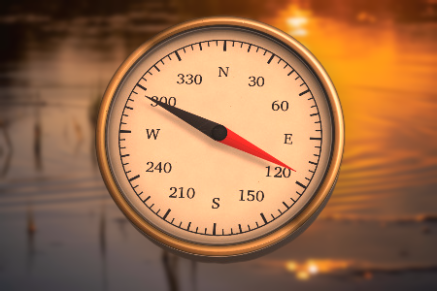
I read 115 °
